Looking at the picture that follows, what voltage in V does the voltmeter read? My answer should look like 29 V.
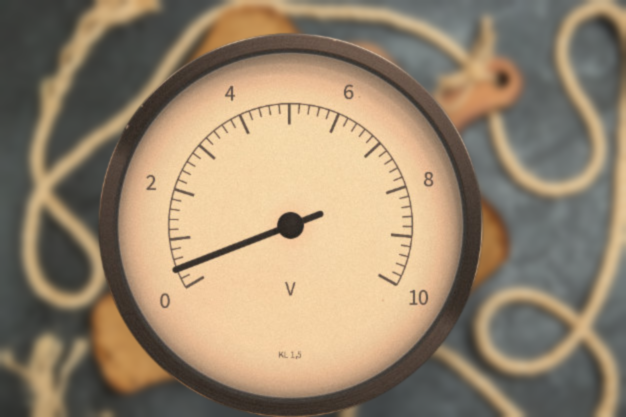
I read 0.4 V
